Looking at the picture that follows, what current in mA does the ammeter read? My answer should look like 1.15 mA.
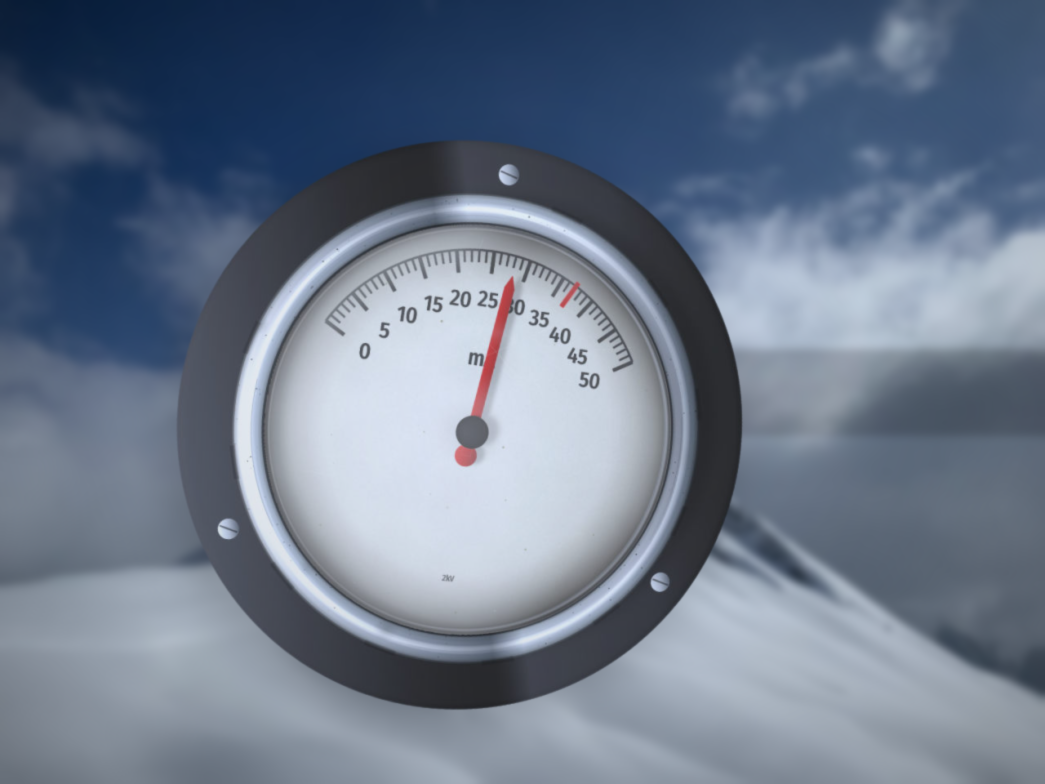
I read 28 mA
